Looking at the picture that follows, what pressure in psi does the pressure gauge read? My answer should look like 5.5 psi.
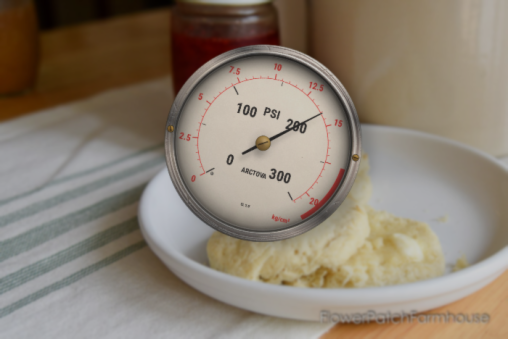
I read 200 psi
